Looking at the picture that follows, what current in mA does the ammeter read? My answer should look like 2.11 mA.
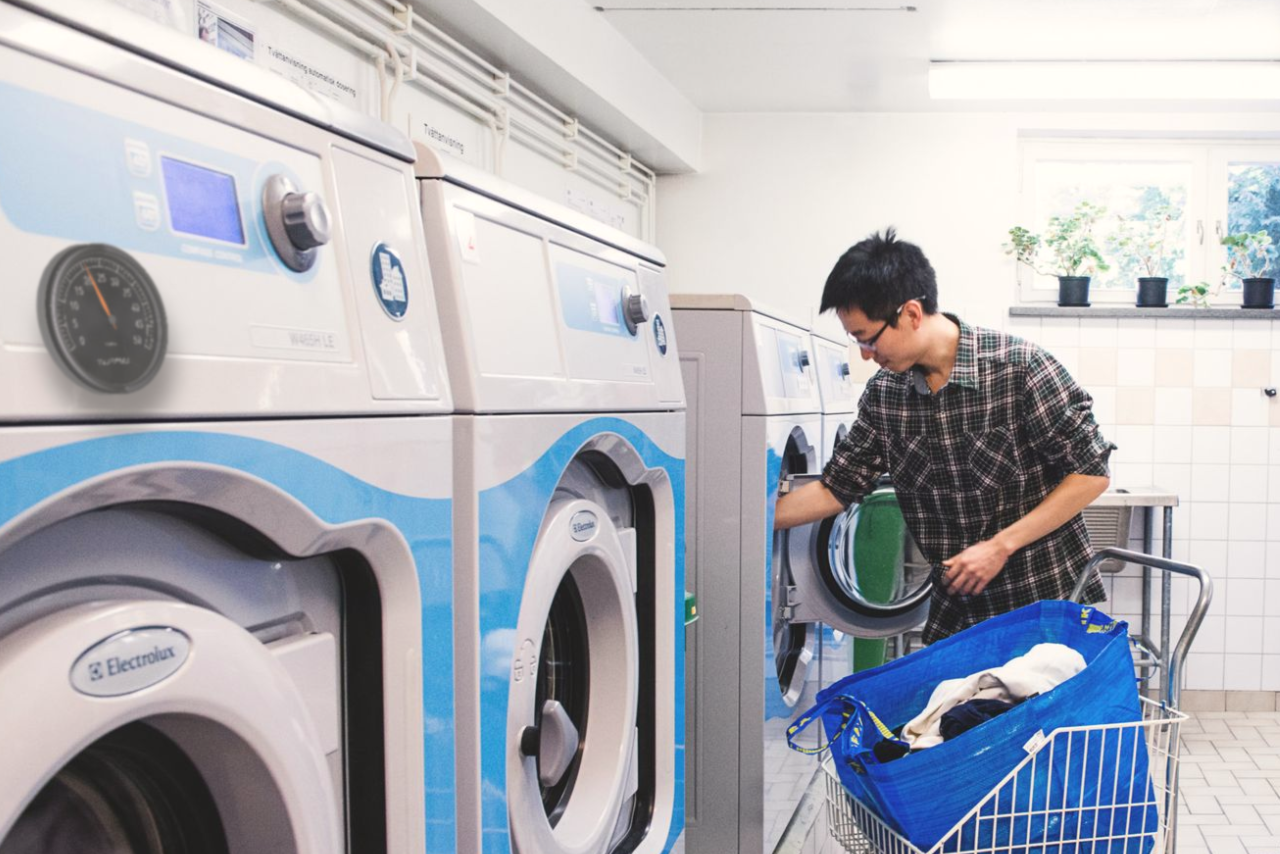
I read 20 mA
